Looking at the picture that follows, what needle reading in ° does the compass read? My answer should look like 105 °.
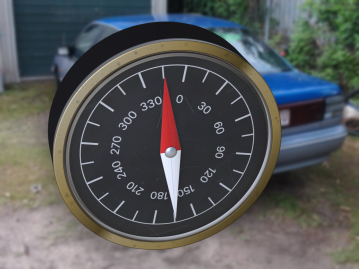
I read 345 °
